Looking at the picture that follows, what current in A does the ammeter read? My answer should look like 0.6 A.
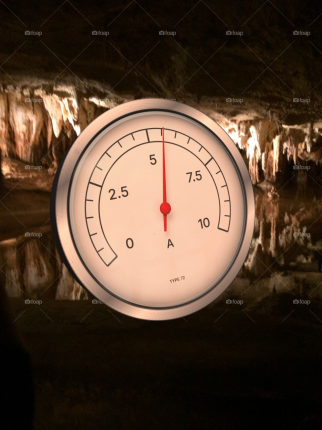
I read 5.5 A
